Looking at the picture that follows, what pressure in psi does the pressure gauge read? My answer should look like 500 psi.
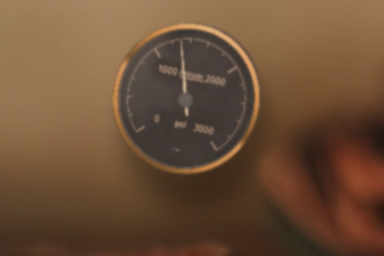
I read 1300 psi
